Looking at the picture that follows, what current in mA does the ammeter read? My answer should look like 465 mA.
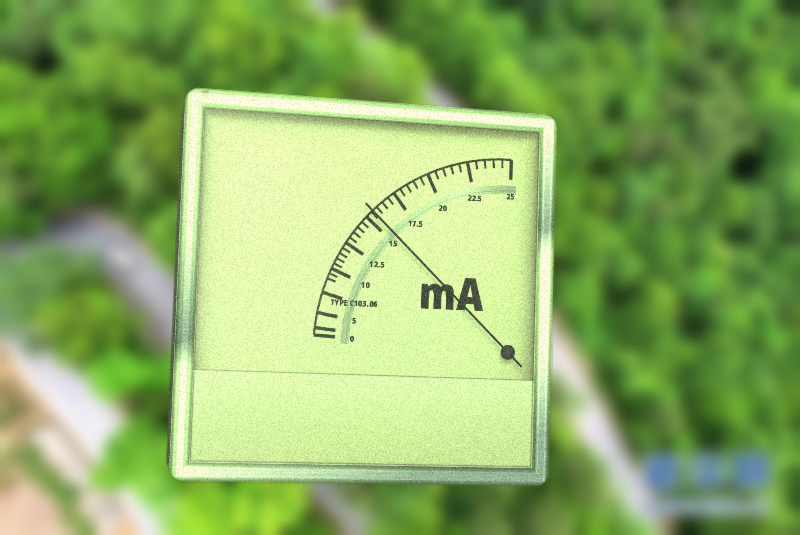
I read 15.5 mA
